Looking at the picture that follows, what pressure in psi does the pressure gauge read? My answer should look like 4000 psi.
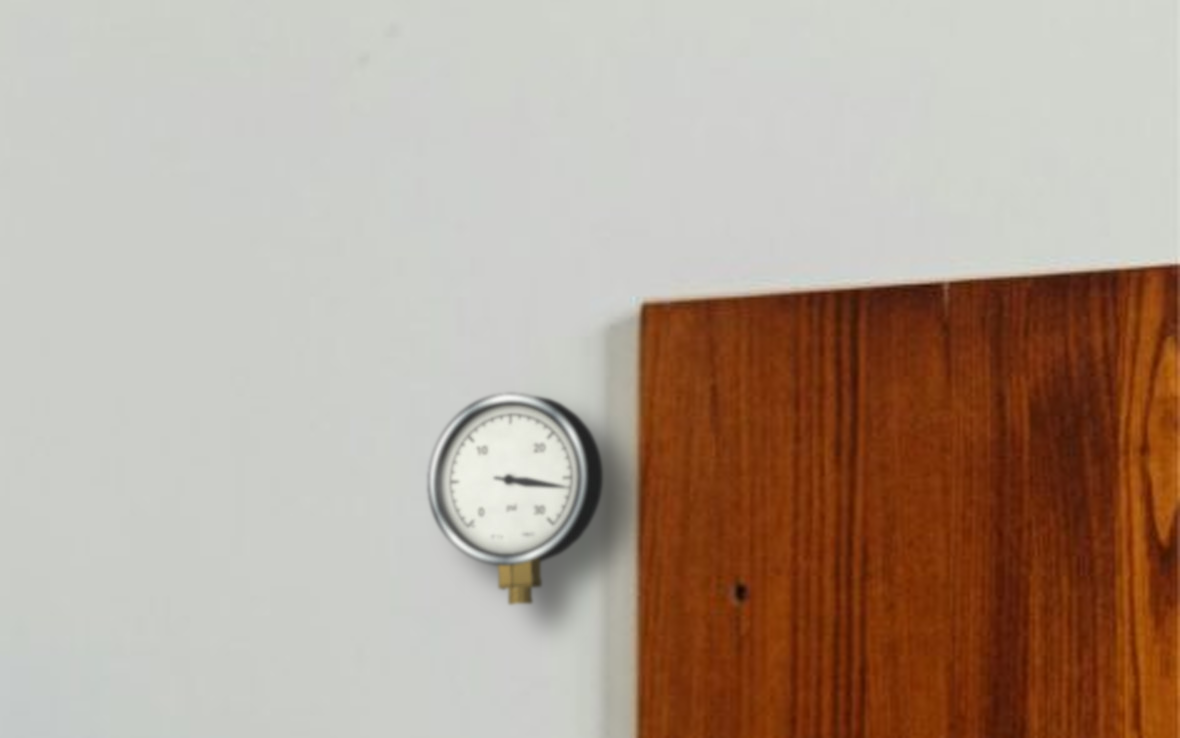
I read 26 psi
